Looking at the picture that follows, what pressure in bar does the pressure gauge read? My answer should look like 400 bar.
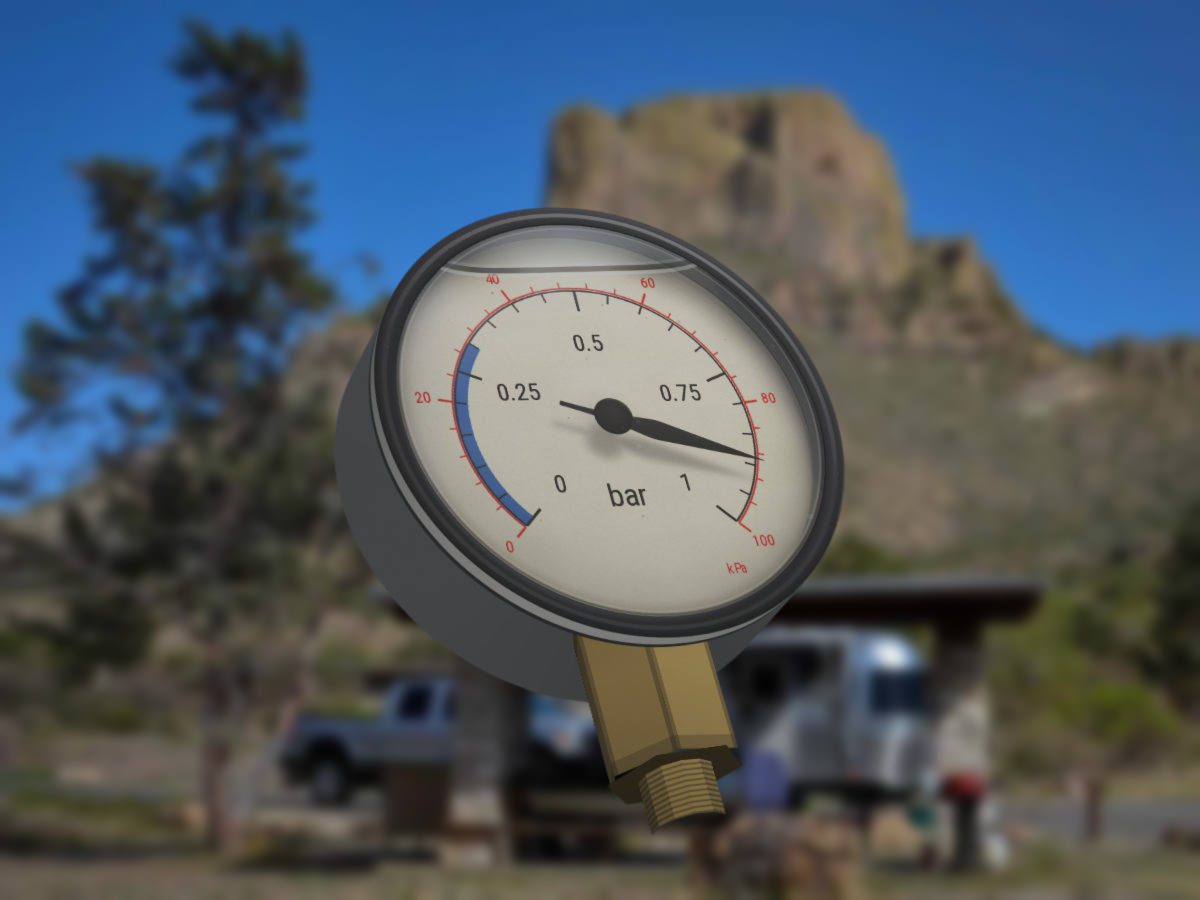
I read 0.9 bar
